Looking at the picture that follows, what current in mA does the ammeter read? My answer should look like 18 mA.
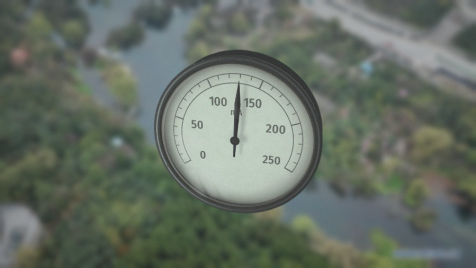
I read 130 mA
